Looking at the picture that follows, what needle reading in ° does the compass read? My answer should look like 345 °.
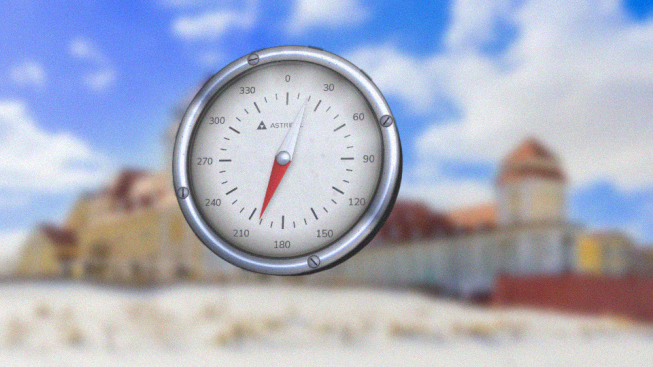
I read 200 °
